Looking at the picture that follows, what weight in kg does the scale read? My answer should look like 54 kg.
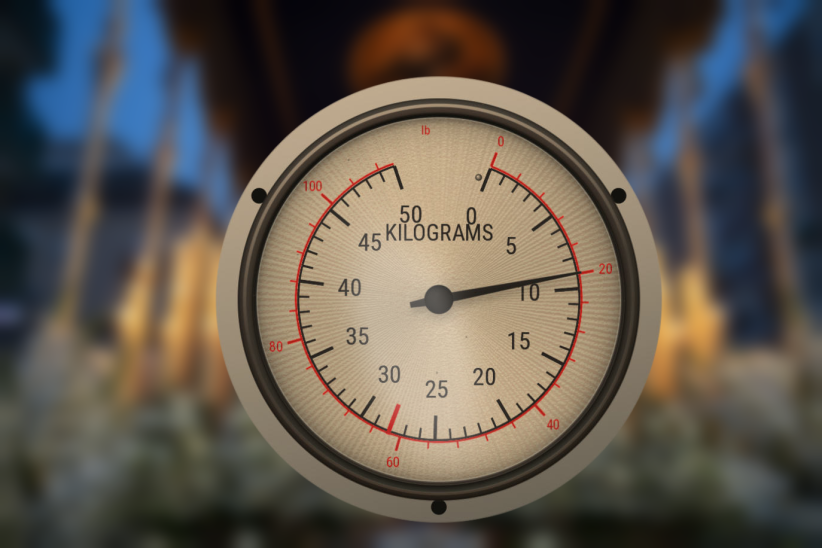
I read 9 kg
